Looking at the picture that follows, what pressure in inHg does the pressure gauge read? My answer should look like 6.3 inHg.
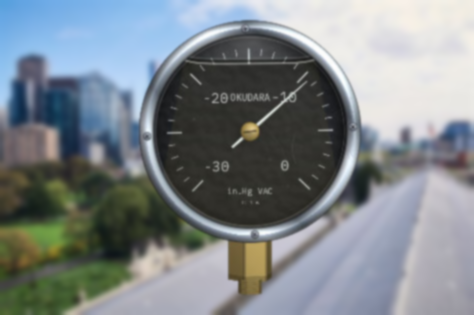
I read -9.5 inHg
